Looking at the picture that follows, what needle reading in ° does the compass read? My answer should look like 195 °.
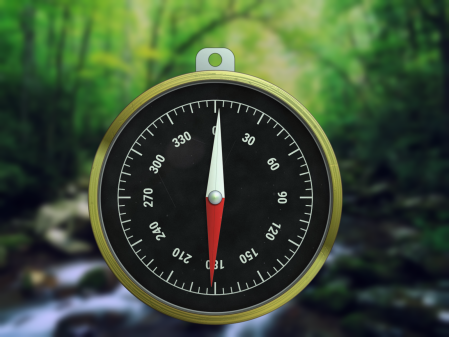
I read 182.5 °
